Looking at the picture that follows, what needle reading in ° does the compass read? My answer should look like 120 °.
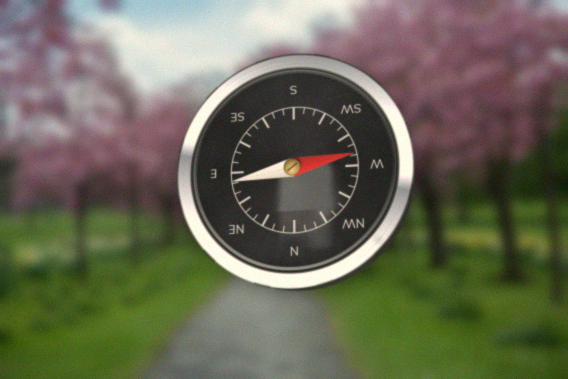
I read 260 °
